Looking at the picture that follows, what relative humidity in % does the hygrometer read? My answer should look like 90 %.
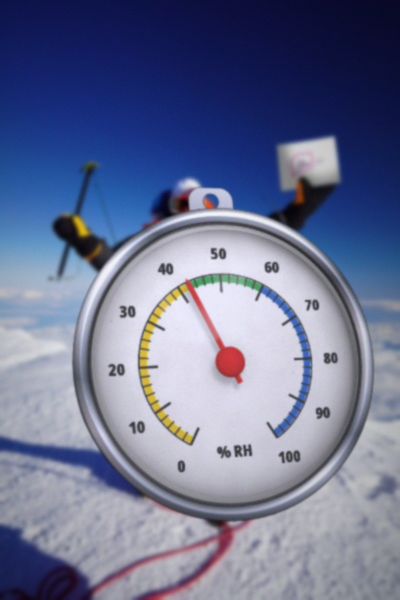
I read 42 %
